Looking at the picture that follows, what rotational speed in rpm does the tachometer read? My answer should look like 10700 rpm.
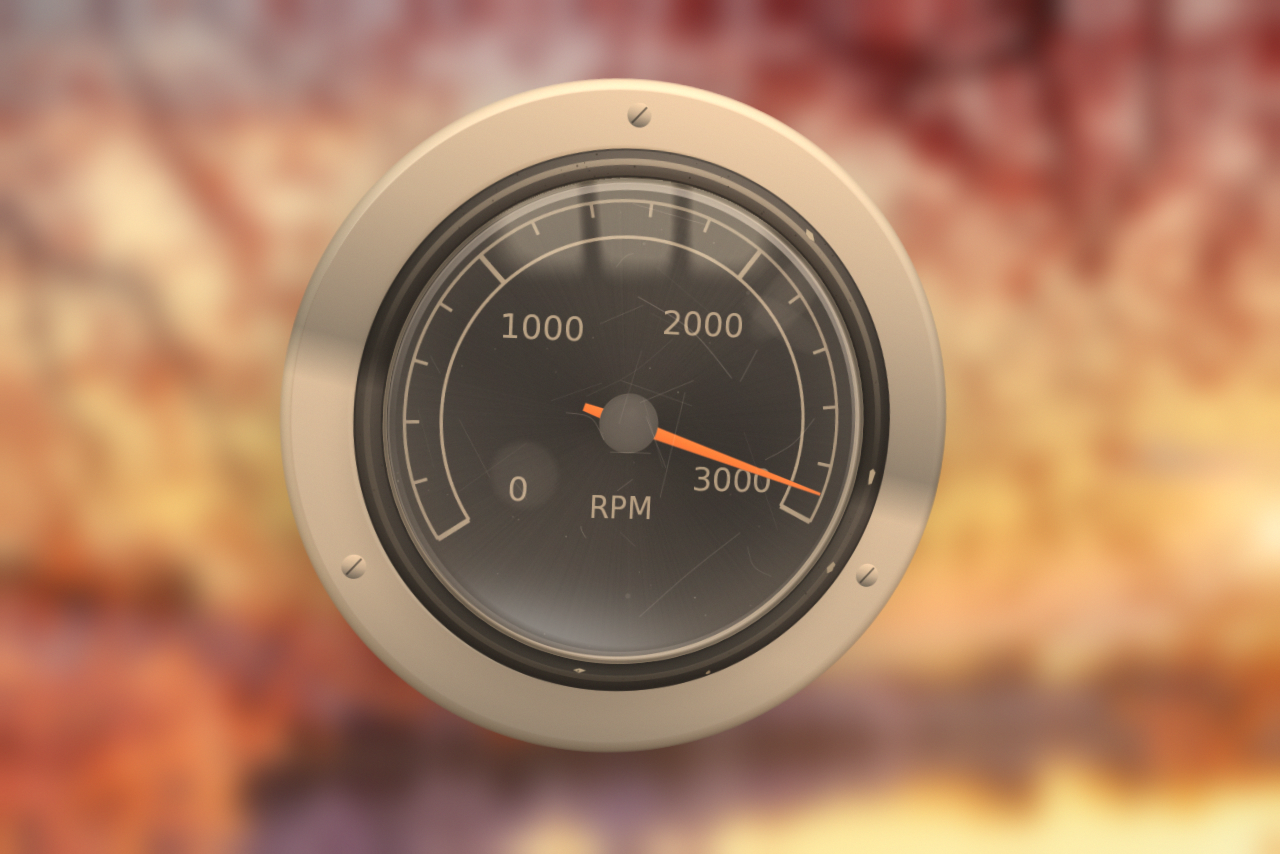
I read 2900 rpm
